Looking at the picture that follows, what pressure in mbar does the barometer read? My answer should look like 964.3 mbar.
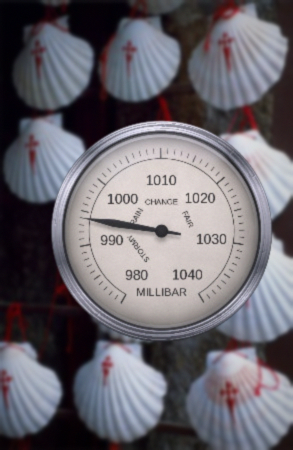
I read 994 mbar
